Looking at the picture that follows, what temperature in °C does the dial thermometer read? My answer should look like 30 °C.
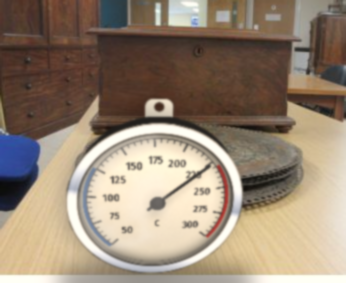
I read 225 °C
